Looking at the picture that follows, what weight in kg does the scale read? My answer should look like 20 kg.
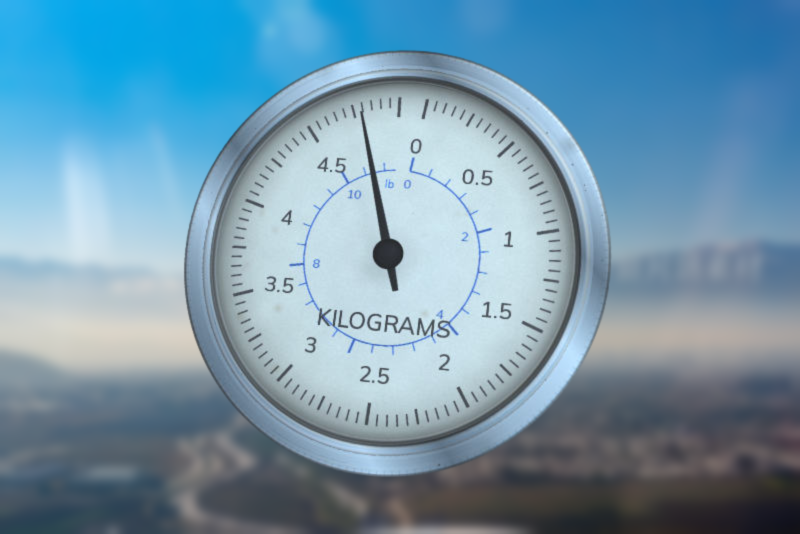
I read 4.8 kg
